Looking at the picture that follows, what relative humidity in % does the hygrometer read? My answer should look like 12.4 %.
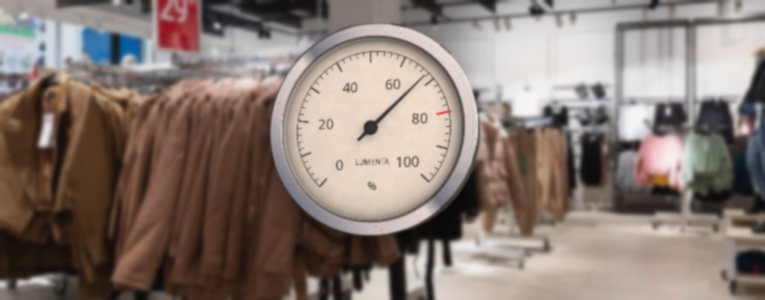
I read 68 %
